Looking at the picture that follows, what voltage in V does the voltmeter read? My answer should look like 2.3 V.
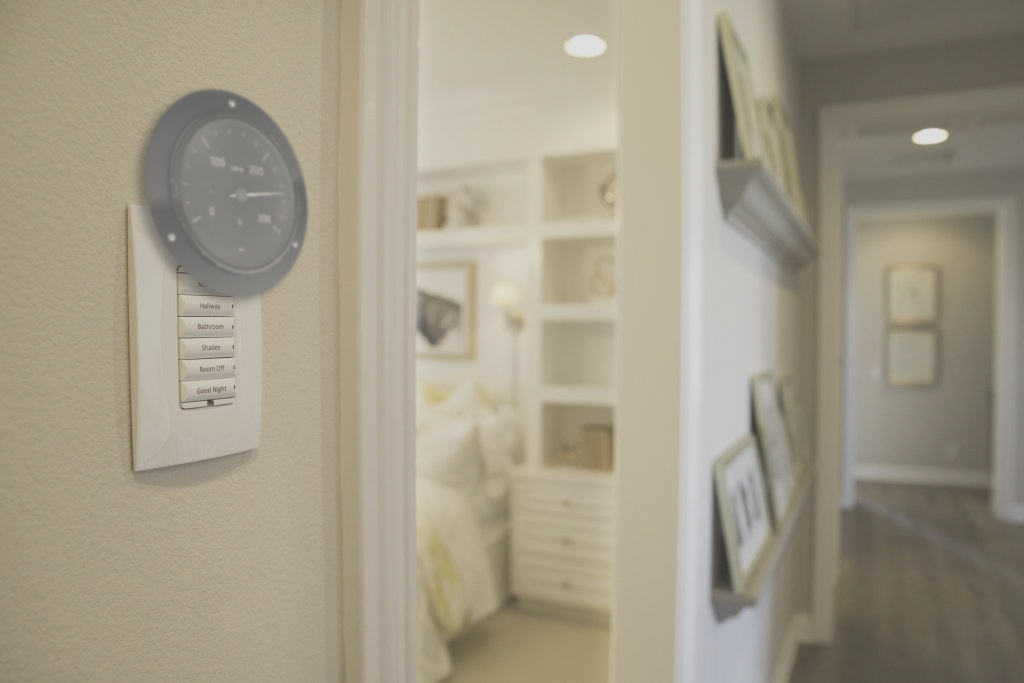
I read 250 V
